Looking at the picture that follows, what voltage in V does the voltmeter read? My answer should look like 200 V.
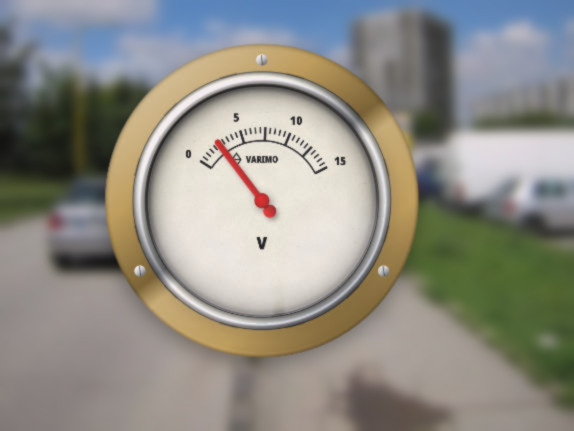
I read 2.5 V
